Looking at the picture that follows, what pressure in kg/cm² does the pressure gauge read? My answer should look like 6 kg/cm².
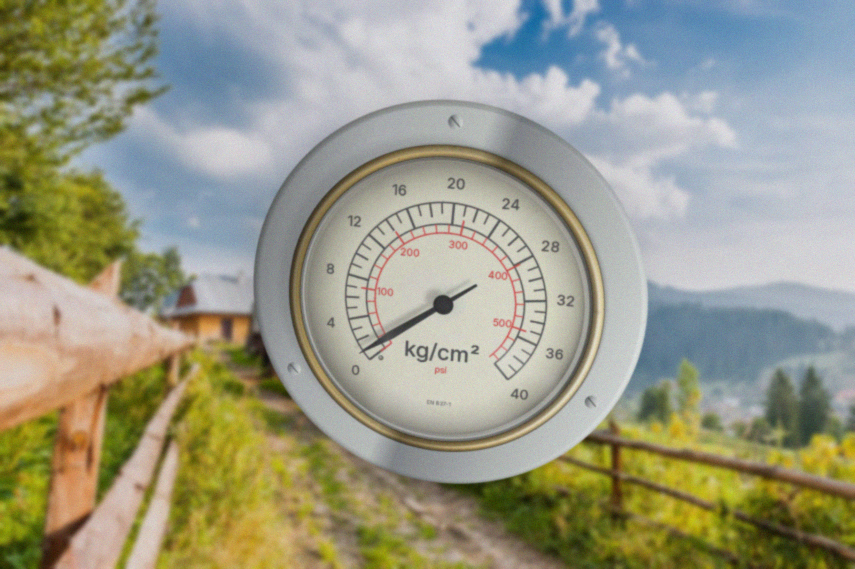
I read 1 kg/cm²
